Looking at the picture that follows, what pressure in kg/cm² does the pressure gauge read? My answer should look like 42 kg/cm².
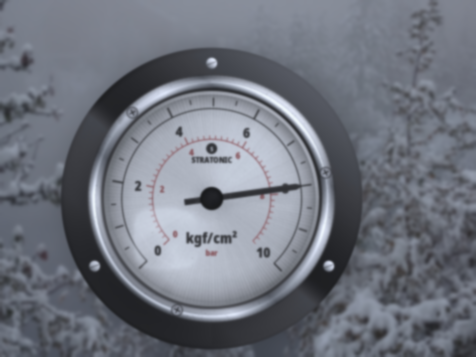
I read 8 kg/cm²
